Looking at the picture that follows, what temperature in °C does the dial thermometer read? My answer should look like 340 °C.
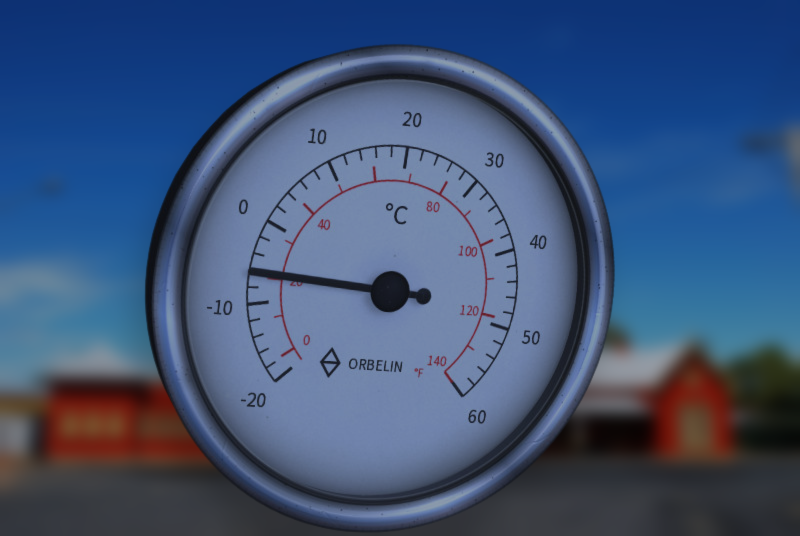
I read -6 °C
